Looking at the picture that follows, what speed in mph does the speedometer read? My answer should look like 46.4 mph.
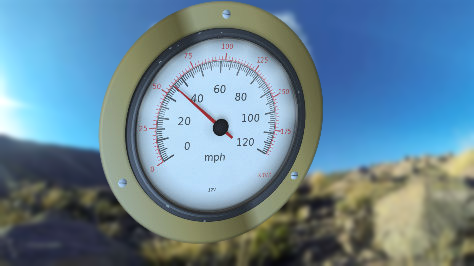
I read 35 mph
